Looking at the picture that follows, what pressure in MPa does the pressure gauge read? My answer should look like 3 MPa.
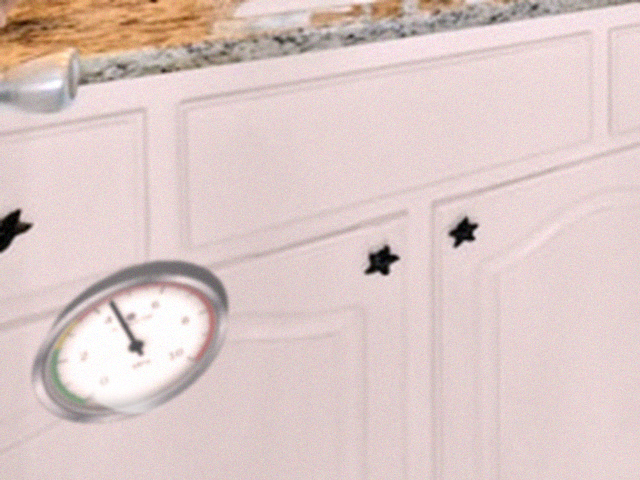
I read 4.5 MPa
